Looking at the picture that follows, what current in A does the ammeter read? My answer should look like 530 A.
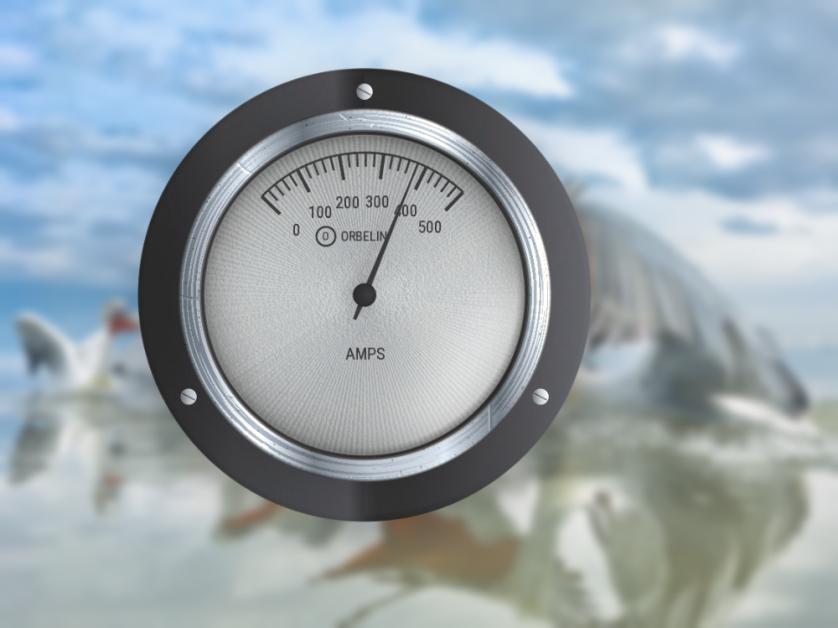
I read 380 A
